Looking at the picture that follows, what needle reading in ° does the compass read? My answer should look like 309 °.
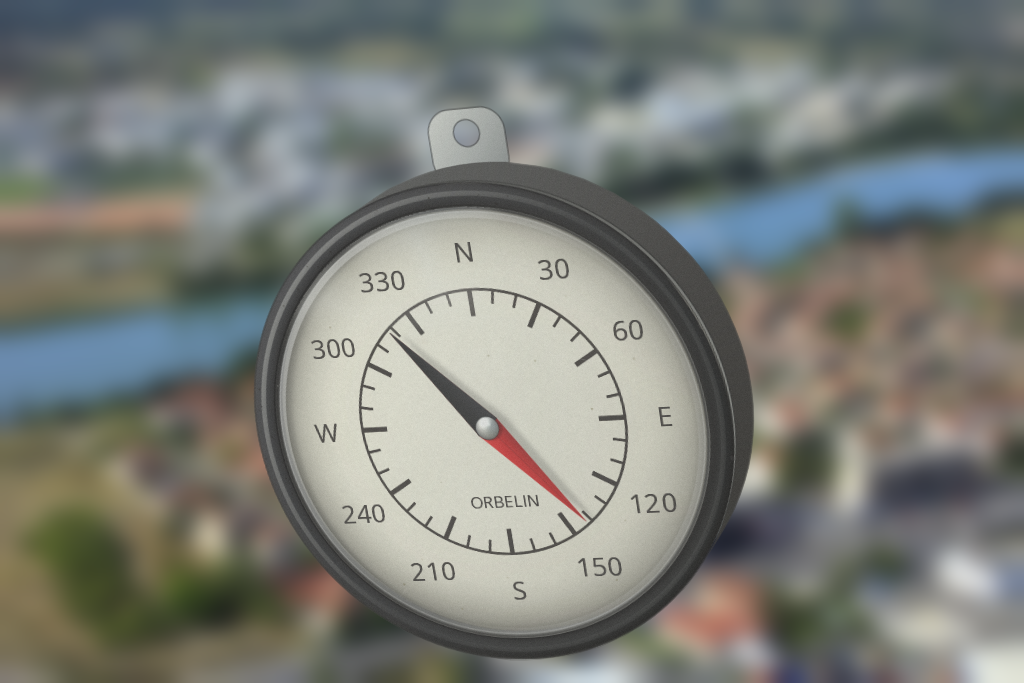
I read 140 °
